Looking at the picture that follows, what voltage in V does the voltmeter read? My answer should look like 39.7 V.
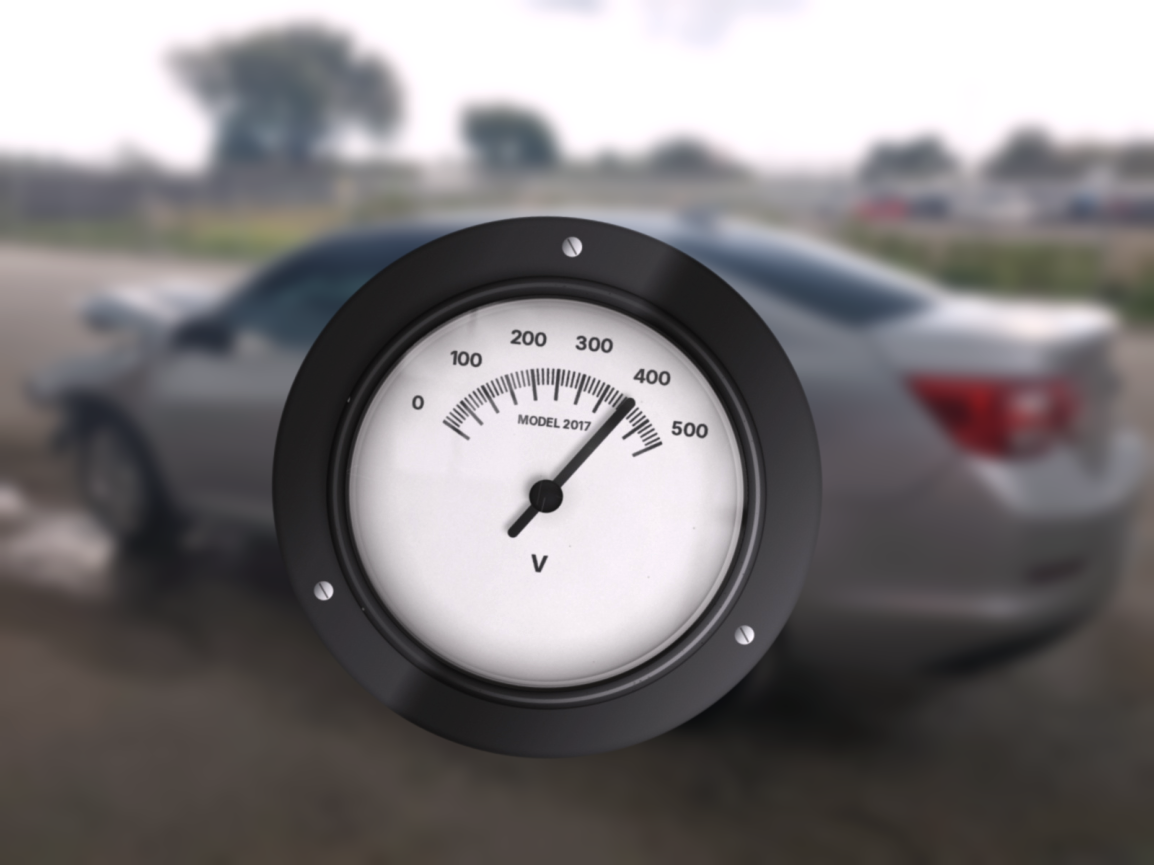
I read 400 V
